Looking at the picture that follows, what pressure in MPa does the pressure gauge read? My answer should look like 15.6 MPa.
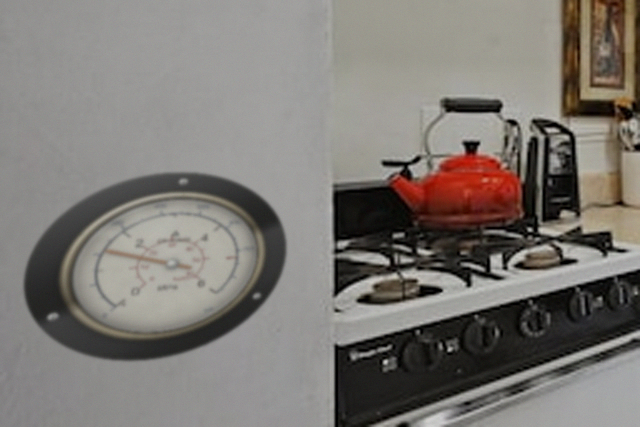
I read 1.5 MPa
